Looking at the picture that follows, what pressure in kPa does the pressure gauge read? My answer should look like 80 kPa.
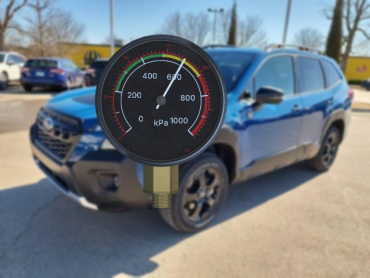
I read 600 kPa
